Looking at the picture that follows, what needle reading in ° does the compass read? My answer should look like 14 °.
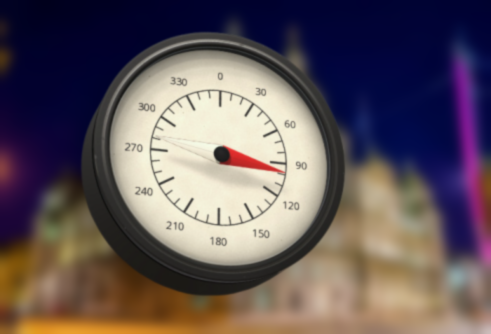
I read 100 °
